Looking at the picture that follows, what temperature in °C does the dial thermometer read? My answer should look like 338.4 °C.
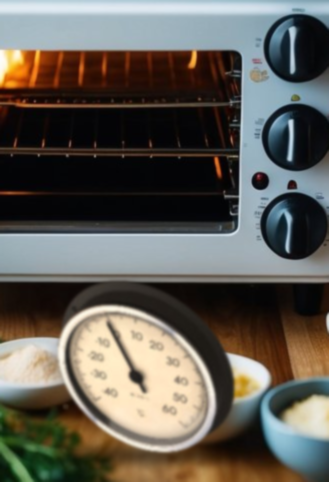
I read 0 °C
